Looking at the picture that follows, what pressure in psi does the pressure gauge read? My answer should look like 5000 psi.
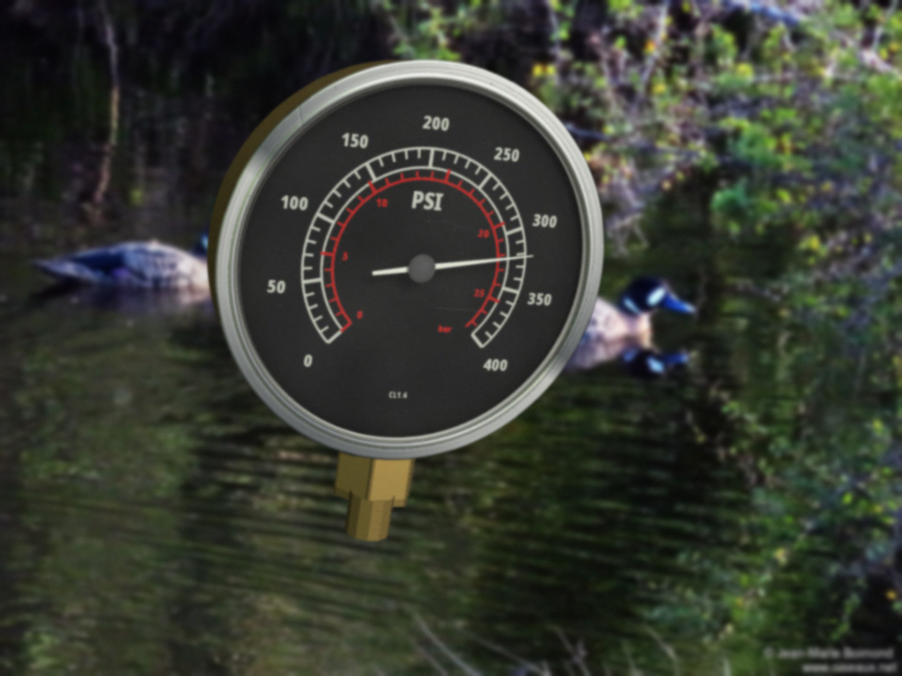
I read 320 psi
